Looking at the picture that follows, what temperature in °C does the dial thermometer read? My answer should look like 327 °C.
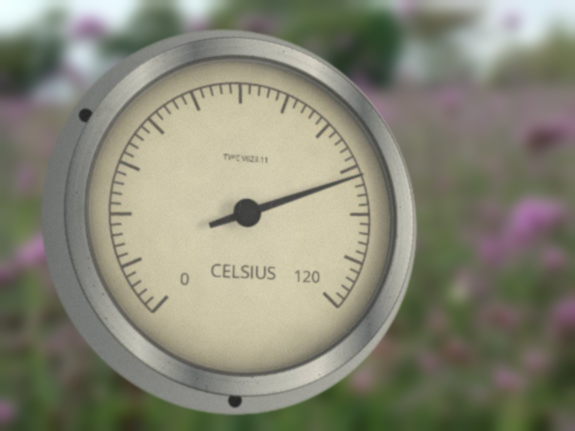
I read 92 °C
